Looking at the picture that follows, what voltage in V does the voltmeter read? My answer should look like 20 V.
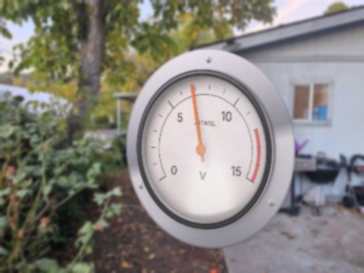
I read 7 V
